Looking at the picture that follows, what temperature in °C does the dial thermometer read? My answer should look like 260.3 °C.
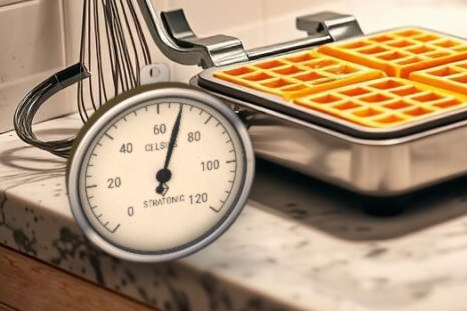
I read 68 °C
